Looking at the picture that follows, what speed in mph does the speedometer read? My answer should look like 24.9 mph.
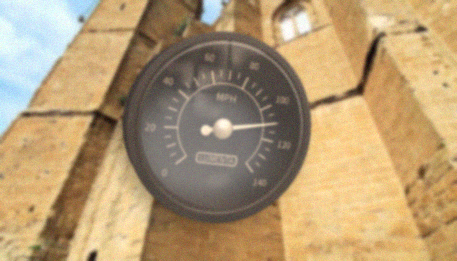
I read 110 mph
